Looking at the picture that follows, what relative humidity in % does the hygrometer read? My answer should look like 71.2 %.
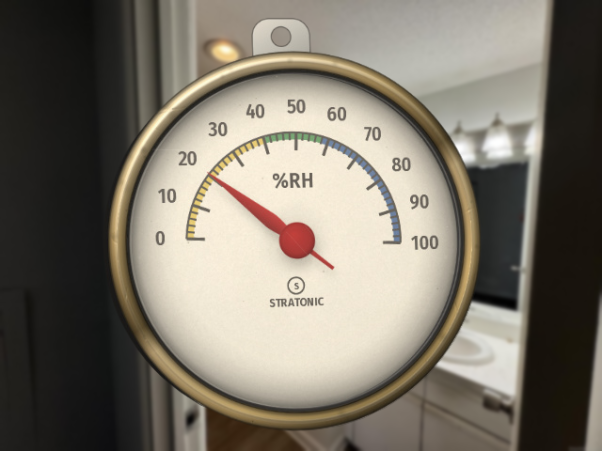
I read 20 %
